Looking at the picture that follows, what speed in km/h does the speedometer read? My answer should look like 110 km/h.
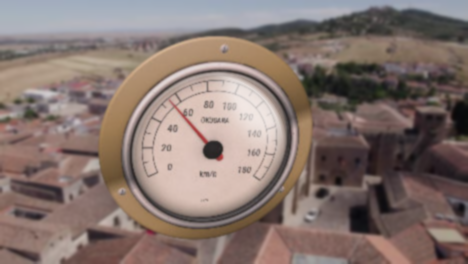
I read 55 km/h
